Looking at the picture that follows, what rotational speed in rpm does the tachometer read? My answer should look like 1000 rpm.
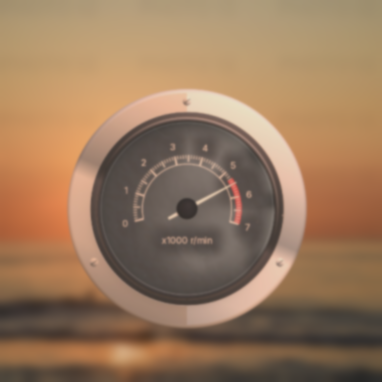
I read 5500 rpm
